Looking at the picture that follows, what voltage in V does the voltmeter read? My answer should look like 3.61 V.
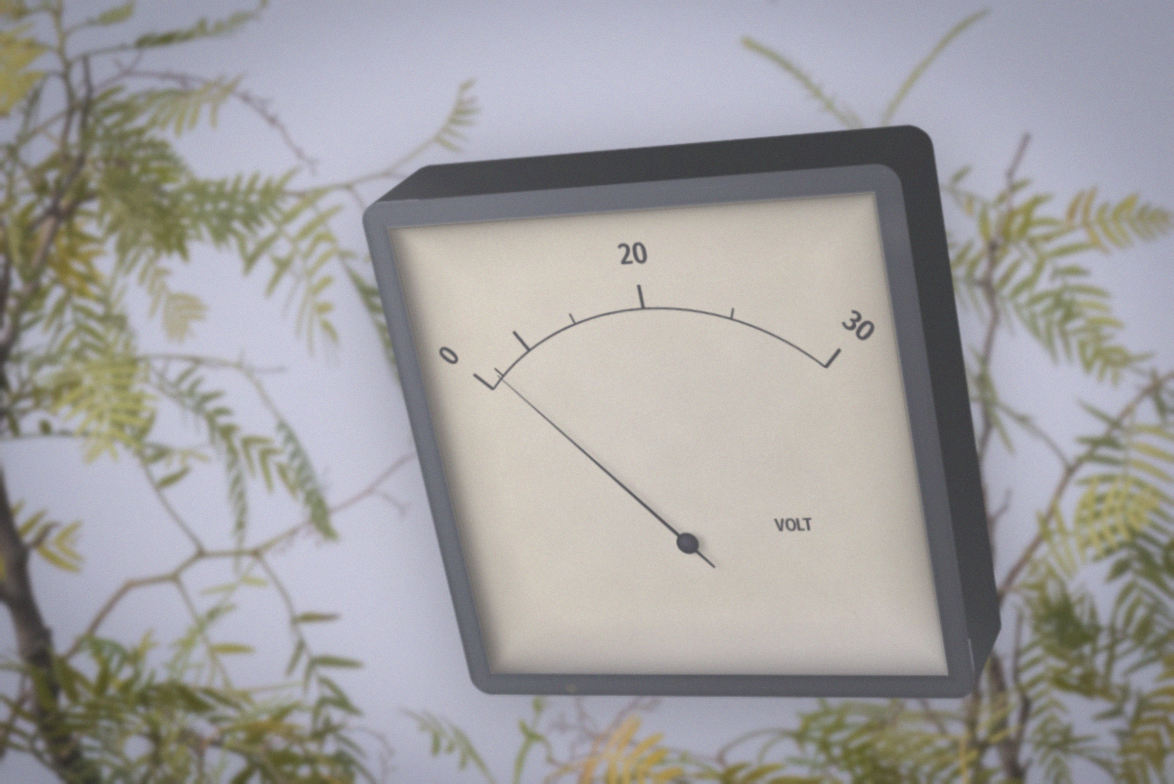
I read 5 V
